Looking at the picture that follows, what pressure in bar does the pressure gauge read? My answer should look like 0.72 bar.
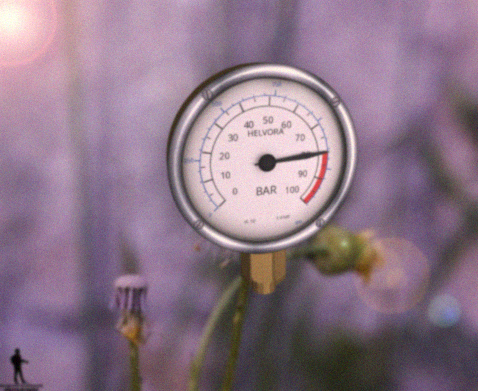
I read 80 bar
